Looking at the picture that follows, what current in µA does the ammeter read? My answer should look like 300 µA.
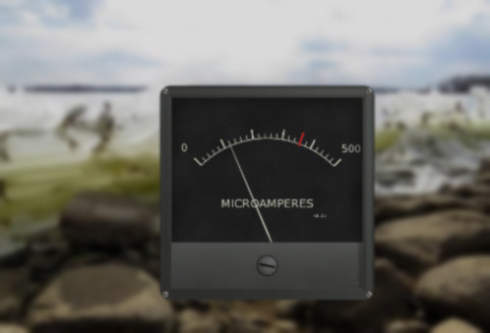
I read 120 µA
